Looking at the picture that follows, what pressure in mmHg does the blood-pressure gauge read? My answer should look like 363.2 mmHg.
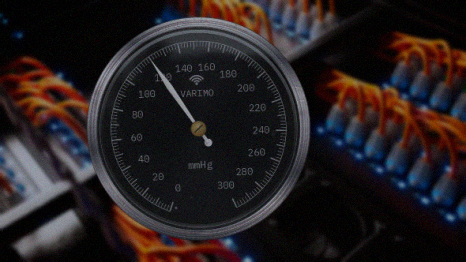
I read 120 mmHg
